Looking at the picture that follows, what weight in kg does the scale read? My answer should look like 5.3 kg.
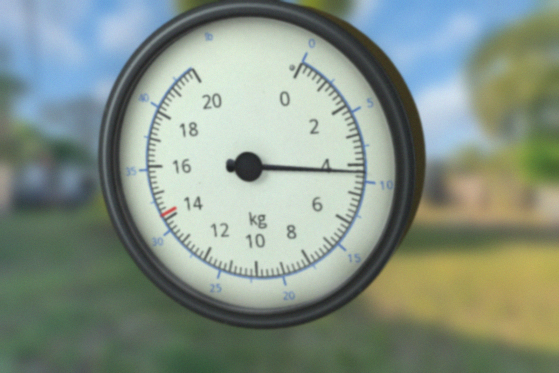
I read 4.2 kg
